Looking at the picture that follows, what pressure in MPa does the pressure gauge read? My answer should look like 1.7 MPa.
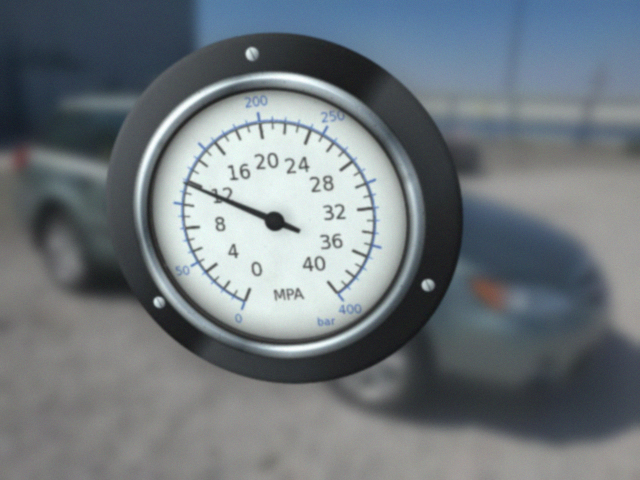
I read 12 MPa
